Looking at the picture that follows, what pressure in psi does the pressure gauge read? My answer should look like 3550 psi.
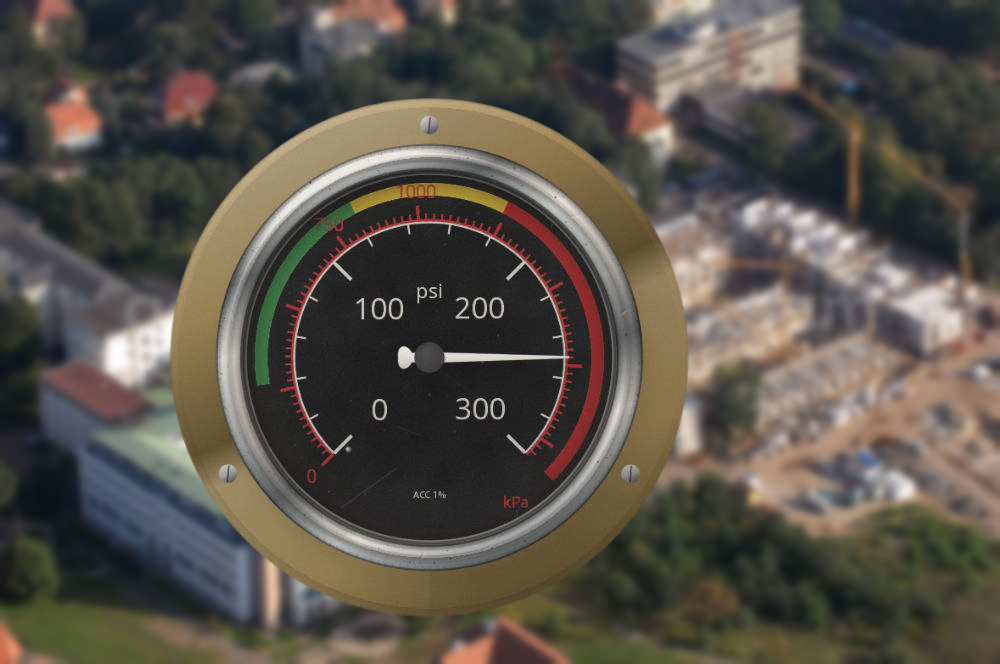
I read 250 psi
